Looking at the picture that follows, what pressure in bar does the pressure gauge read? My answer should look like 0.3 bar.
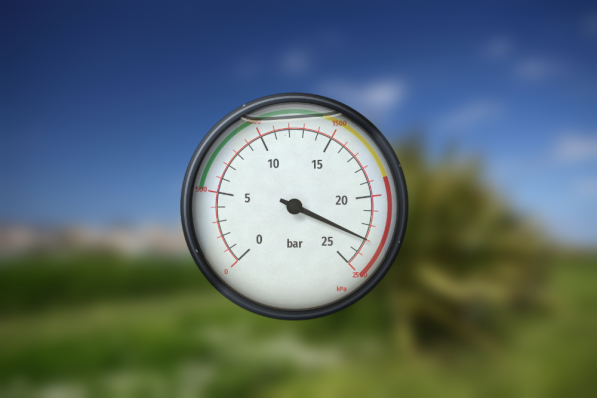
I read 23 bar
